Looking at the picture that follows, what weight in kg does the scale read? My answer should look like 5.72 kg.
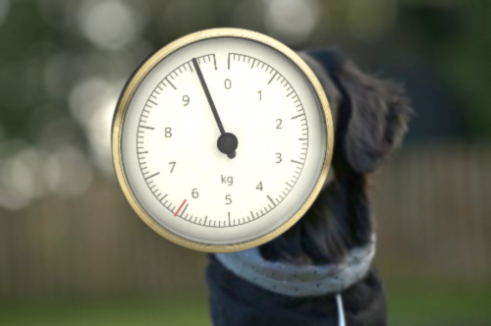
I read 9.6 kg
